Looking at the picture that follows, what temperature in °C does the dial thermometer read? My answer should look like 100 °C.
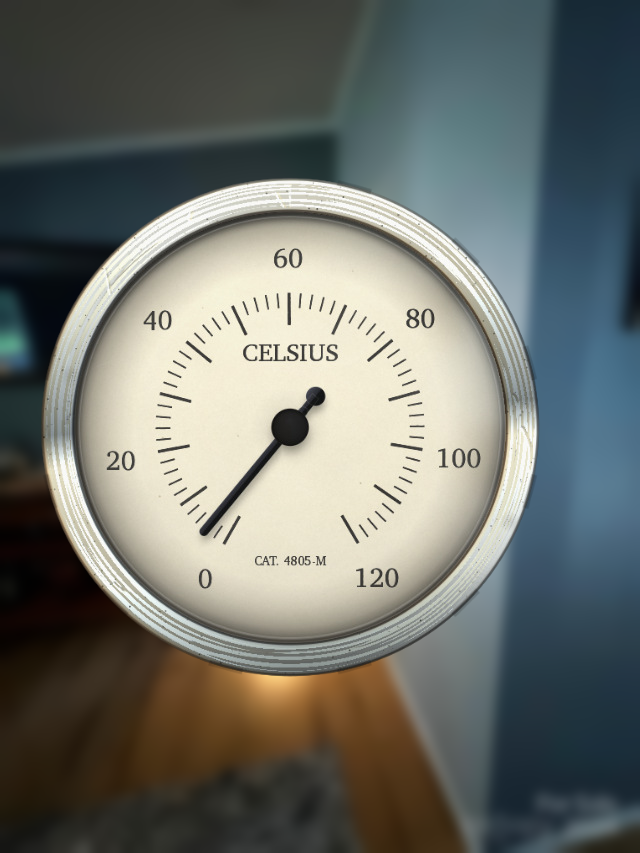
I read 4 °C
